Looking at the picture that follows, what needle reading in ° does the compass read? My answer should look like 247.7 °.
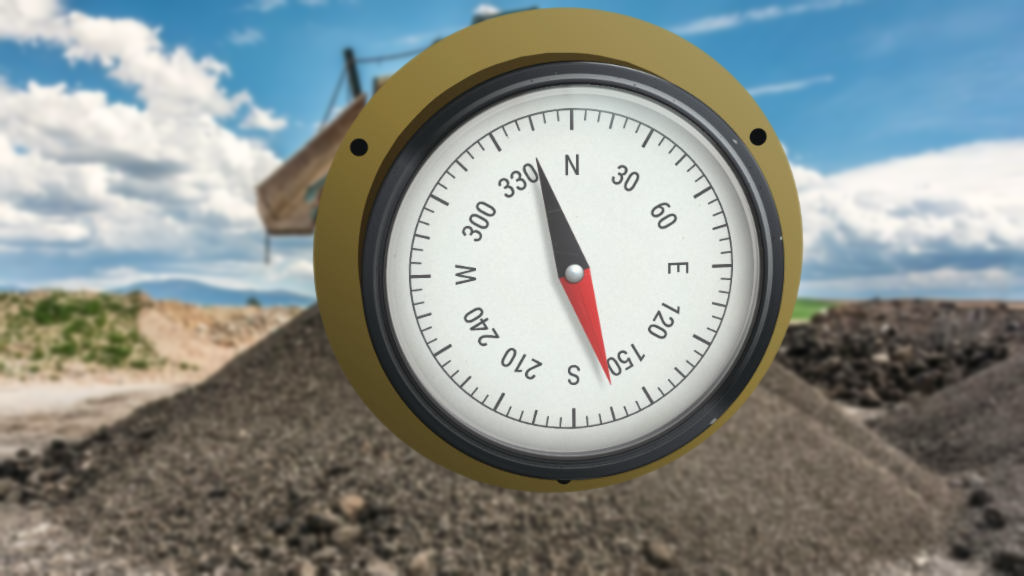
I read 162.5 °
